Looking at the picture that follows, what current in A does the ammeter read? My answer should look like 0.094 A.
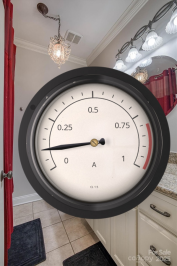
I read 0.1 A
